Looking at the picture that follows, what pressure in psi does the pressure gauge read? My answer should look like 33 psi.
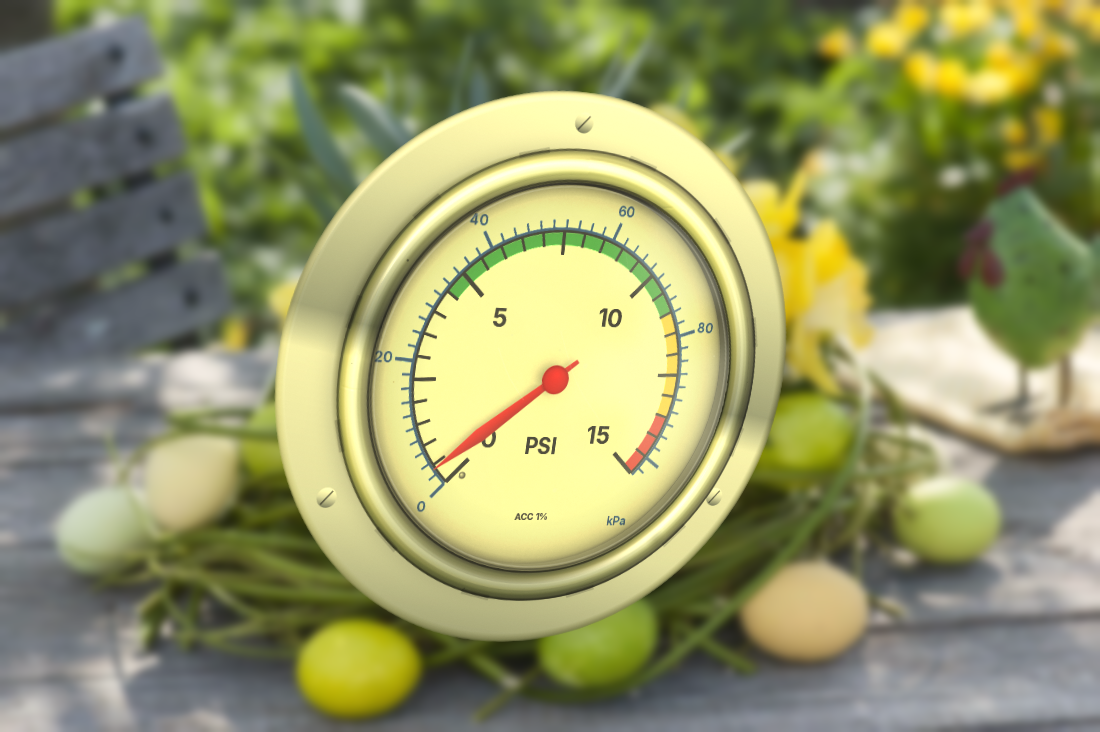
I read 0.5 psi
